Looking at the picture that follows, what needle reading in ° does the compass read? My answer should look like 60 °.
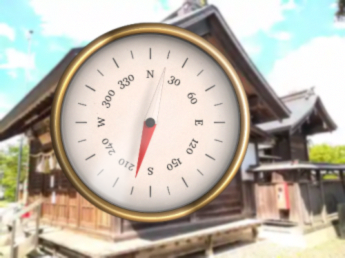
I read 195 °
